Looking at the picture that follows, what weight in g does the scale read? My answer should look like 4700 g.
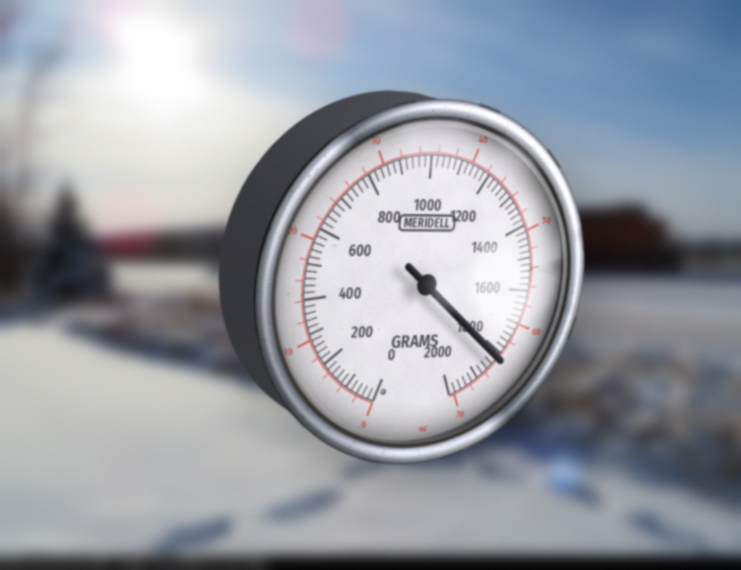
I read 1820 g
